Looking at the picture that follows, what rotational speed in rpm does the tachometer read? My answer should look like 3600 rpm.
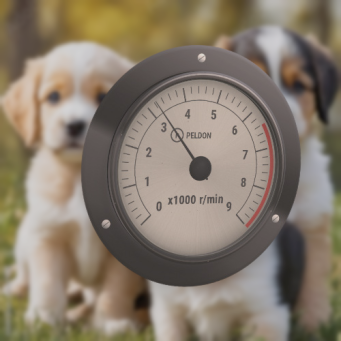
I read 3200 rpm
